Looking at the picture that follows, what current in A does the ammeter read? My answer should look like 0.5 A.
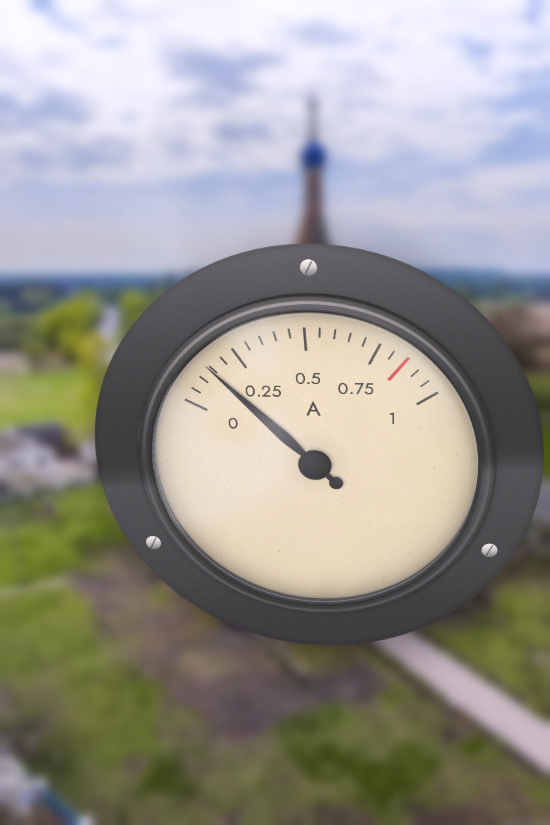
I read 0.15 A
